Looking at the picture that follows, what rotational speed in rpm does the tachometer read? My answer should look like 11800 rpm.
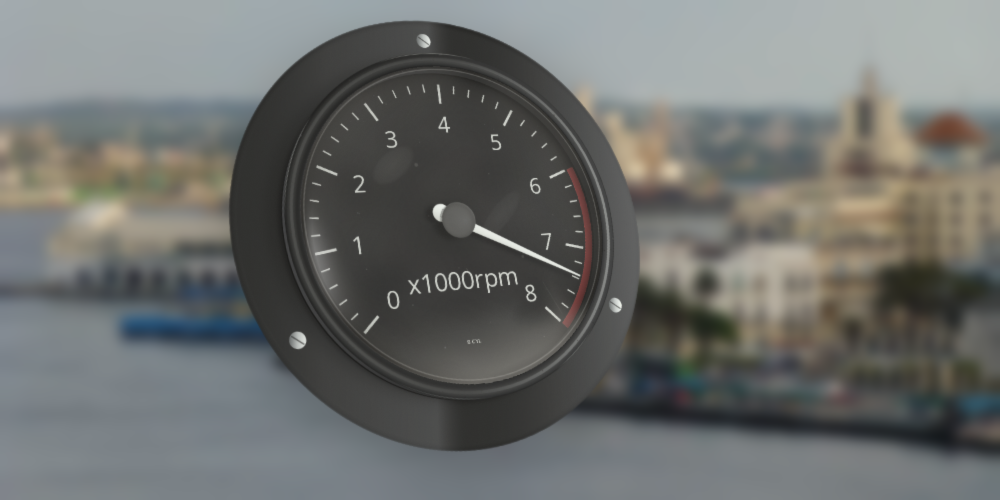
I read 7400 rpm
